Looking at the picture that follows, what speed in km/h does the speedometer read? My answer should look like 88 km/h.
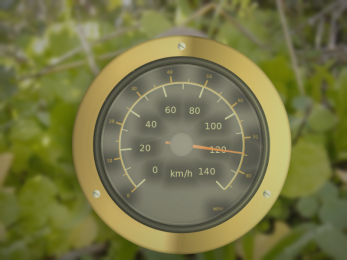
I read 120 km/h
